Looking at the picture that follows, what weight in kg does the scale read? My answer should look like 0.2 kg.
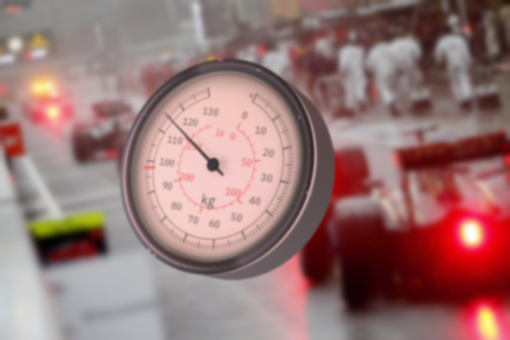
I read 115 kg
